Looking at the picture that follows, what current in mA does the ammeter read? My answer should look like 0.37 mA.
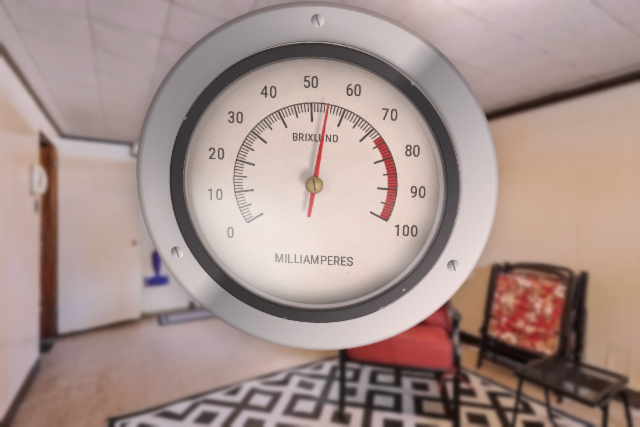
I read 55 mA
